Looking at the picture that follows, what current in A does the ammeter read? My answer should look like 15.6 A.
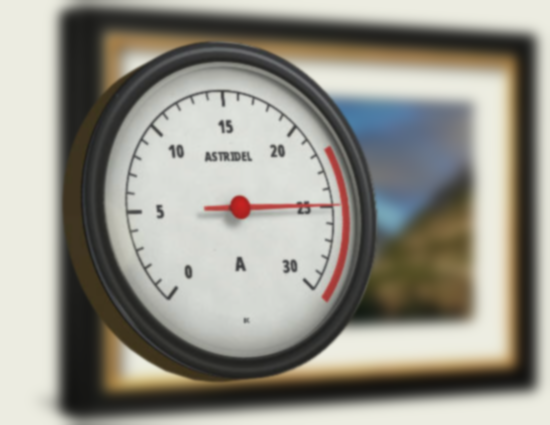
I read 25 A
